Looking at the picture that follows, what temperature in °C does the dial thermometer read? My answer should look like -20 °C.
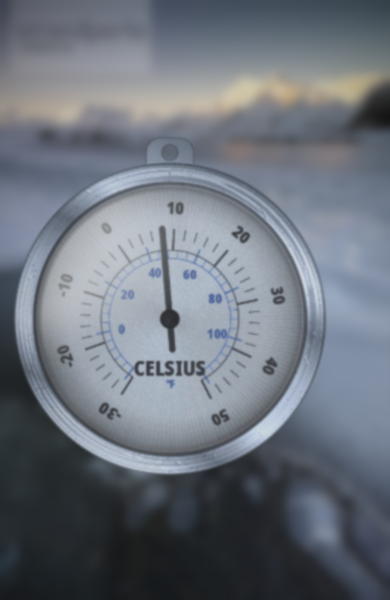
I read 8 °C
